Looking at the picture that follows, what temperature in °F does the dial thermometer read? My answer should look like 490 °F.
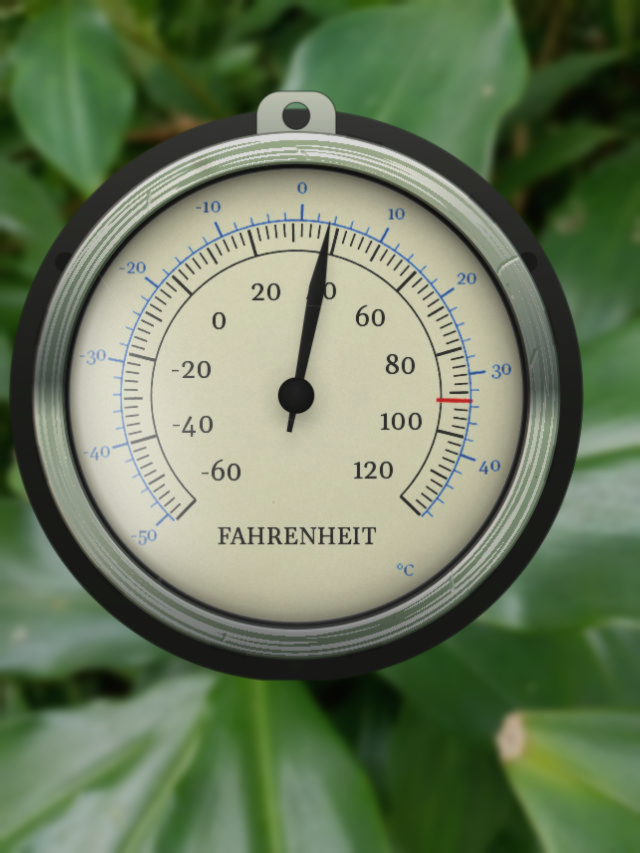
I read 38 °F
